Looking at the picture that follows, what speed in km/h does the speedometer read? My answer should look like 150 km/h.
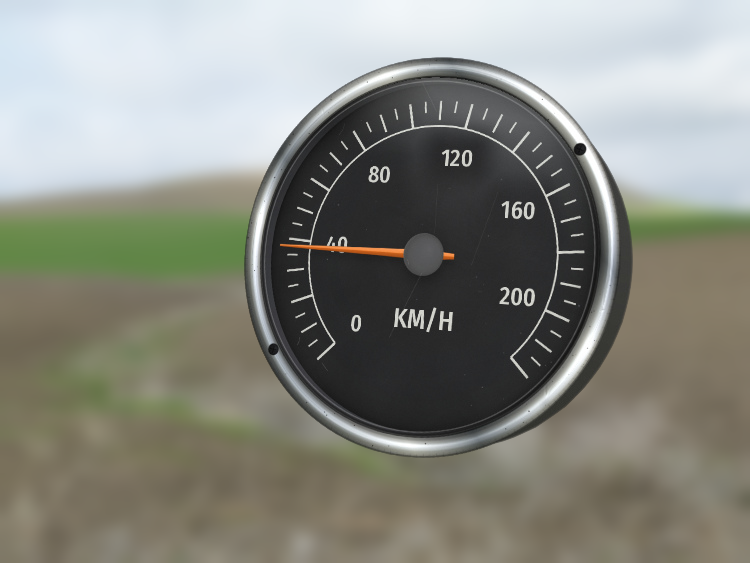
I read 37.5 km/h
